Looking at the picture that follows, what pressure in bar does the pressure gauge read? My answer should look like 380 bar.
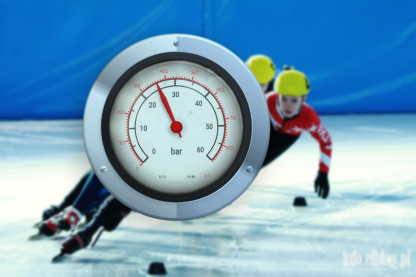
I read 25 bar
